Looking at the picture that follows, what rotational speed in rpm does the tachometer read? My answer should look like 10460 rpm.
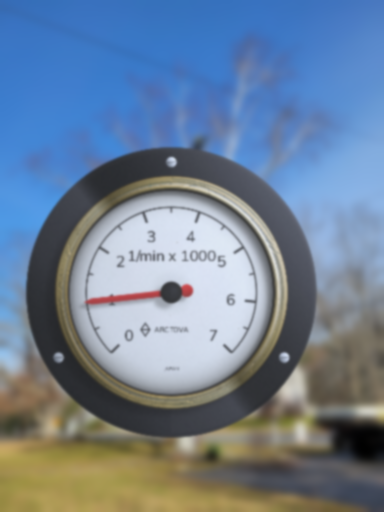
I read 1000 rpm
